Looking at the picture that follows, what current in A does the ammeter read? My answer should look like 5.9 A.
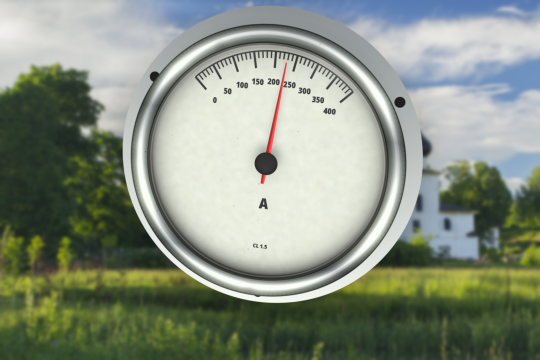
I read 230 A
